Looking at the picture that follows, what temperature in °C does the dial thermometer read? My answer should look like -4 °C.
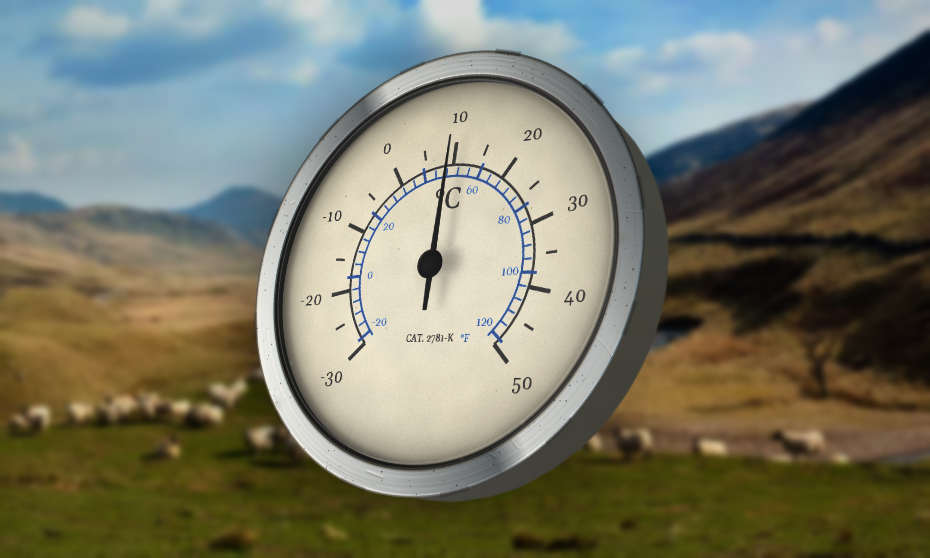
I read 10 °C
